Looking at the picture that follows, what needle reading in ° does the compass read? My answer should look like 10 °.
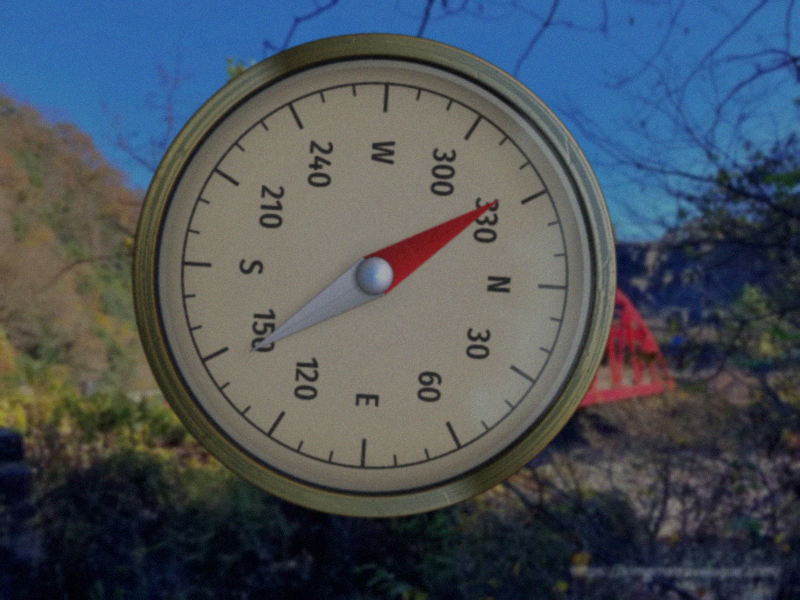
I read 325 °
